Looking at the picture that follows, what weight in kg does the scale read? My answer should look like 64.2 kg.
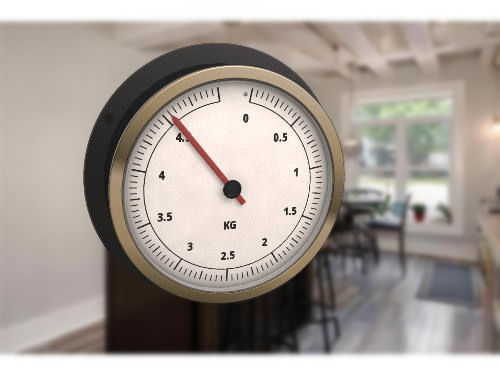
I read 4.55 kg
